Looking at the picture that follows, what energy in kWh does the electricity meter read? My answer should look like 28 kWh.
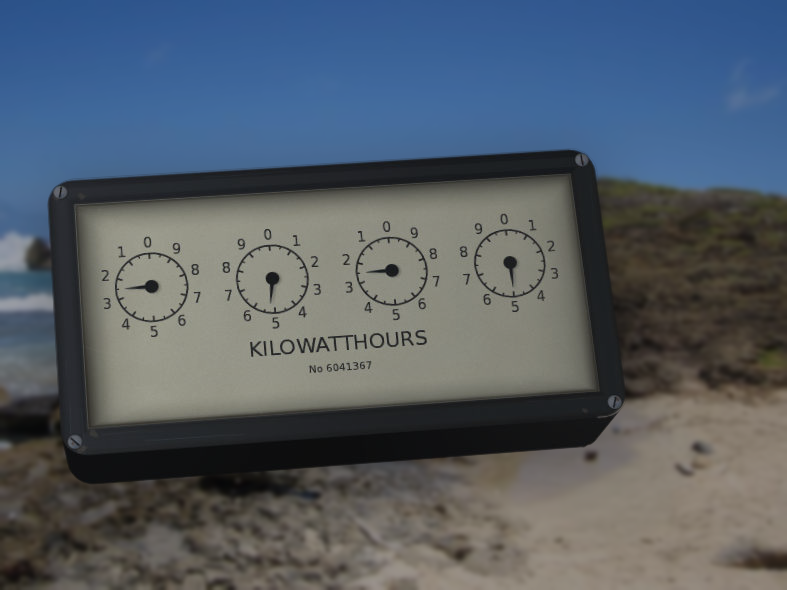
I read 2525 kWh
